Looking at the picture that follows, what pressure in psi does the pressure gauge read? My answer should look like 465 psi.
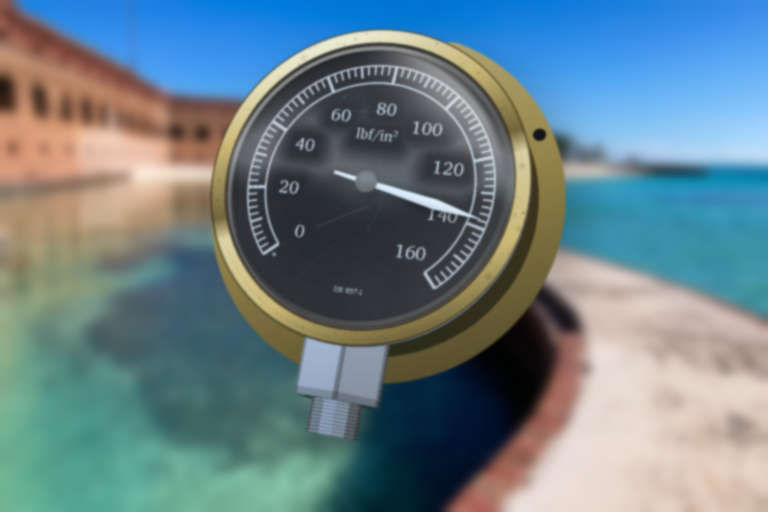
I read 138 psi
